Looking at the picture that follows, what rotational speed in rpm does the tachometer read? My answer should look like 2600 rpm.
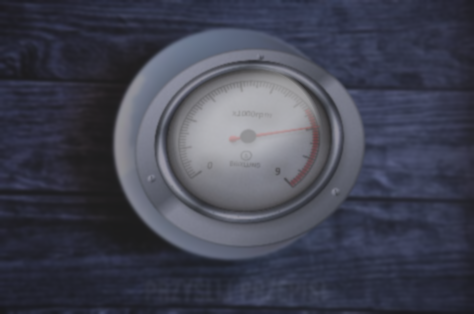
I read 7000 rpm
